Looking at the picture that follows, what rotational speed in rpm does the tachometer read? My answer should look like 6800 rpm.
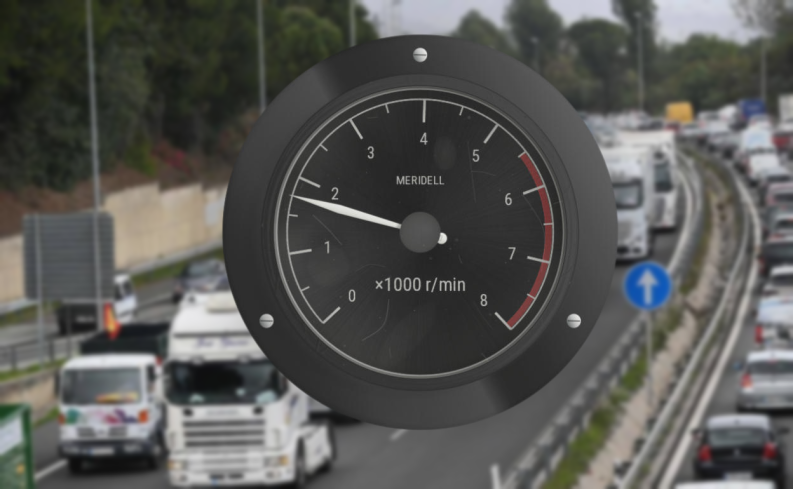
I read 1750 rpm
